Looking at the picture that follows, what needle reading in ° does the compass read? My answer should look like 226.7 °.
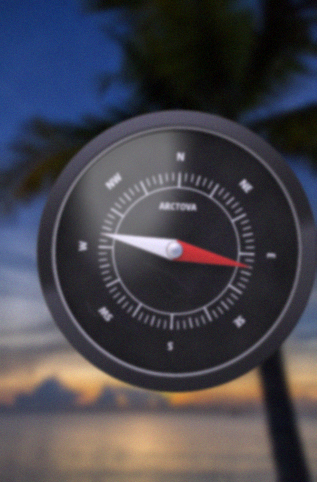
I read 100 °
